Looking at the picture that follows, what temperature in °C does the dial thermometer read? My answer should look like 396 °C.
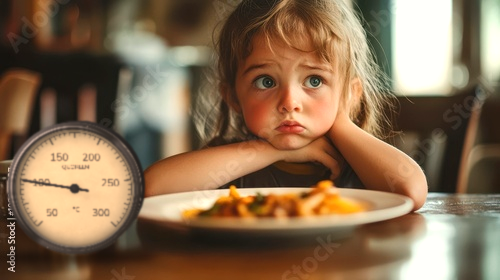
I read 100 °C
